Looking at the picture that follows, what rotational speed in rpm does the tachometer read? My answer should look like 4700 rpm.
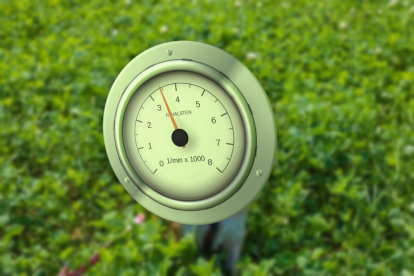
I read 3500 rpm
